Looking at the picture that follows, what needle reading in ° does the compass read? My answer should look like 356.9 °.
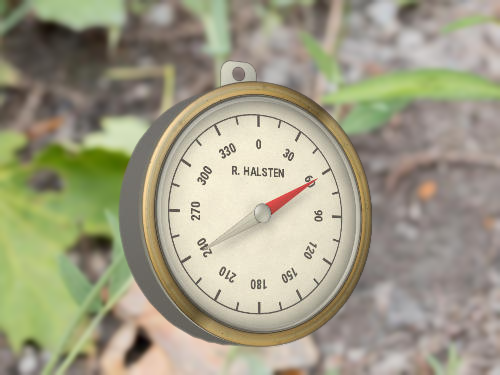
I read 60 °
